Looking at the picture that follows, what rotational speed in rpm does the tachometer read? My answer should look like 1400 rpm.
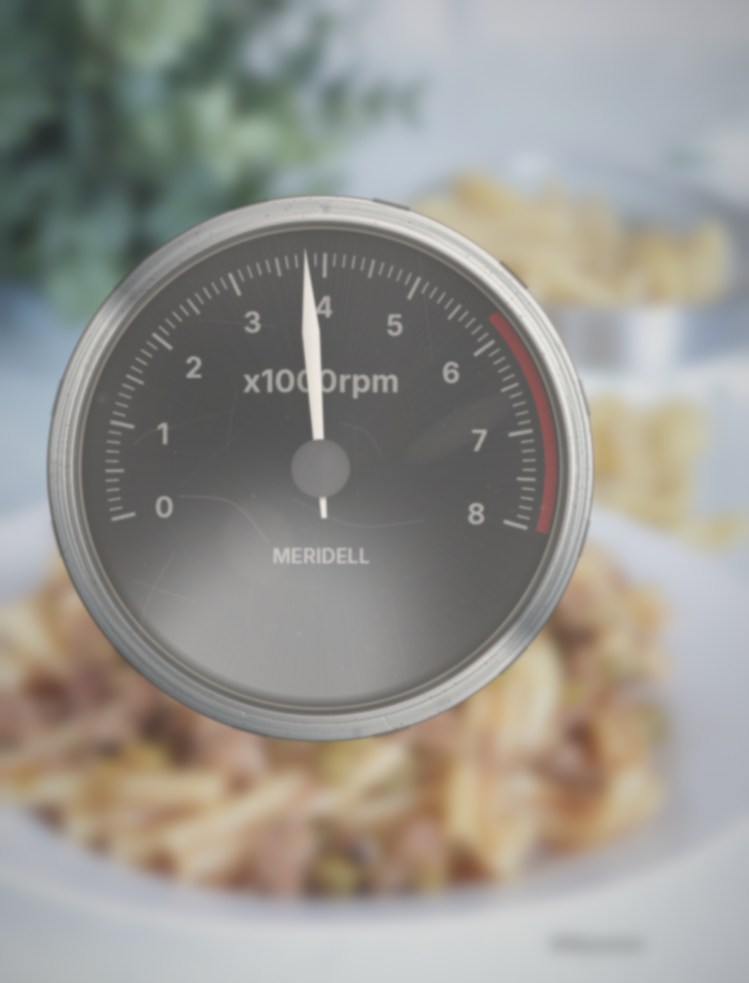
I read 3800 rpm
